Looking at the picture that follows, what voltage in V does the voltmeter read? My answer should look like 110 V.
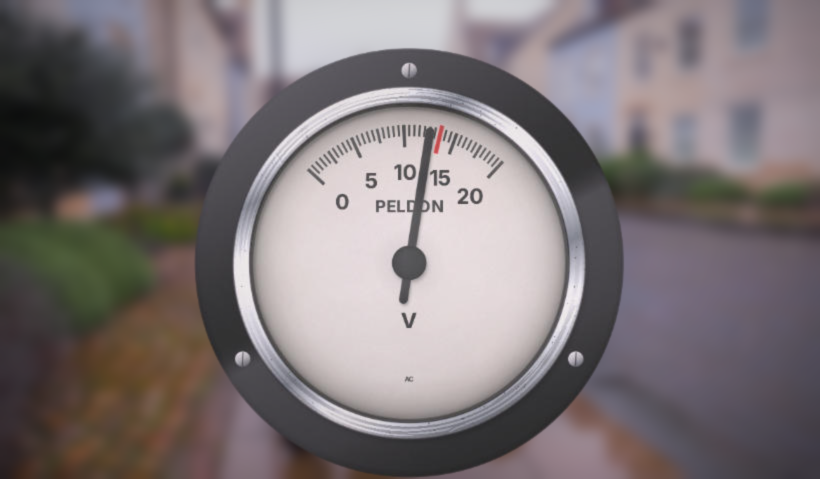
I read 12.5 V
